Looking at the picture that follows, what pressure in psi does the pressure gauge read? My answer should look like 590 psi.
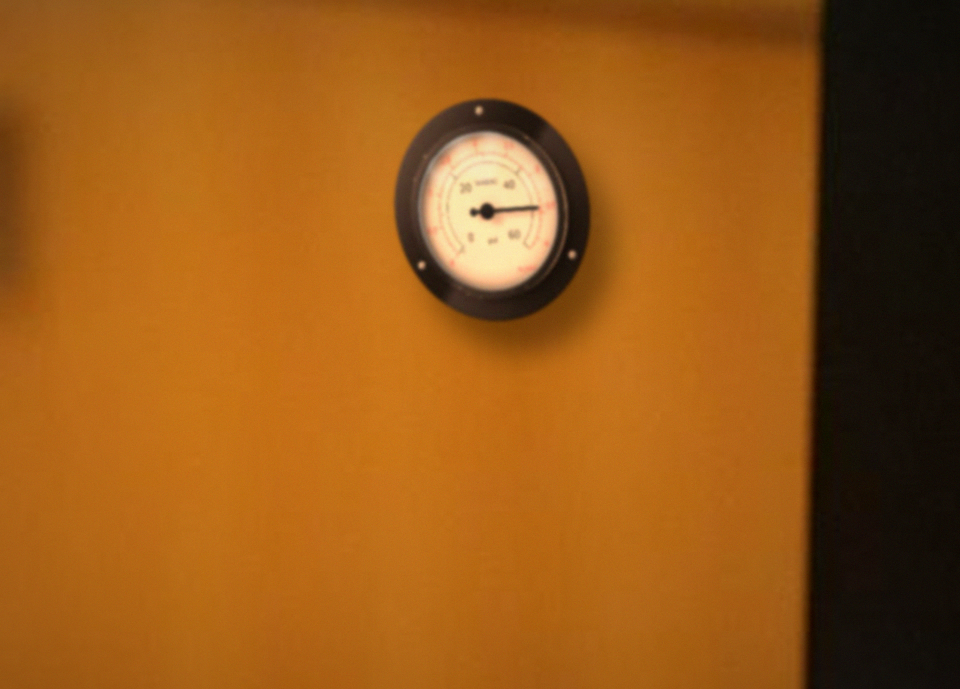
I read 50 psi
